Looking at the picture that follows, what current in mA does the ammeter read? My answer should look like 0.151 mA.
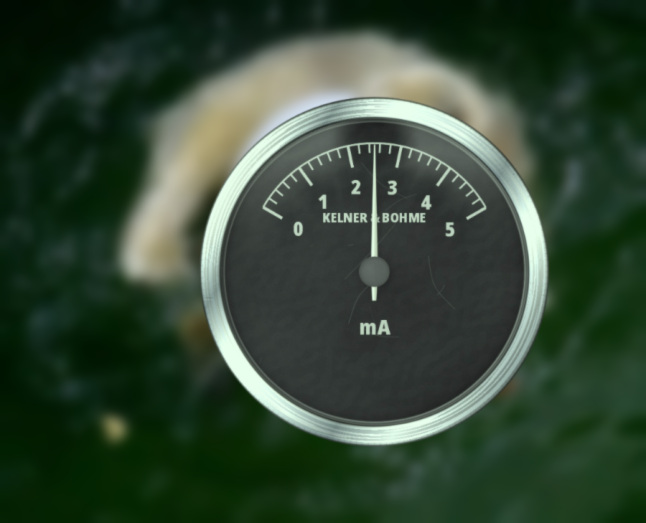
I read 2.5 mA
